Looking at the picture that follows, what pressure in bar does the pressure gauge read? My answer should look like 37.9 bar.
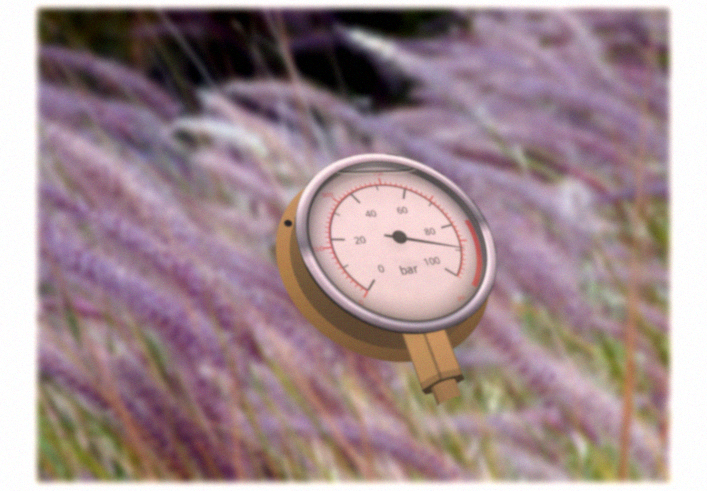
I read 90 bar
